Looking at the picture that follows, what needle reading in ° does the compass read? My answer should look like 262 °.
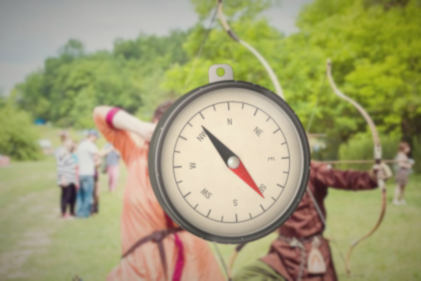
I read 142.5 °
